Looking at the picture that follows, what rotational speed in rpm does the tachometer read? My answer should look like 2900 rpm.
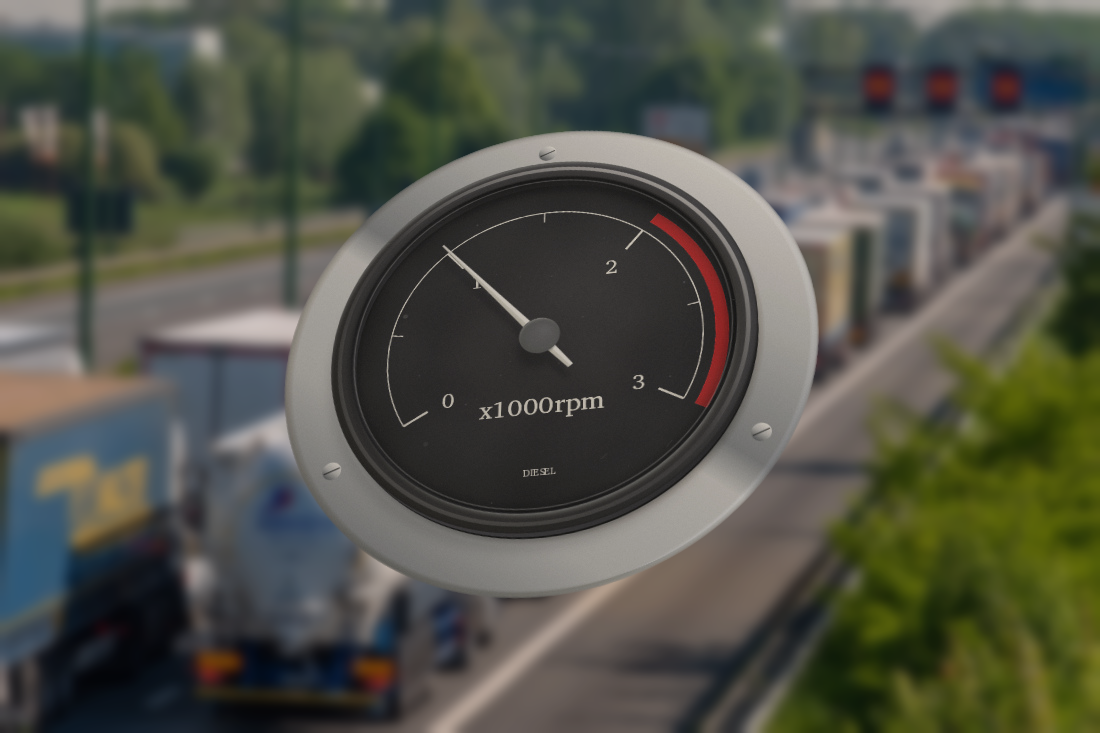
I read 1000 rpm
